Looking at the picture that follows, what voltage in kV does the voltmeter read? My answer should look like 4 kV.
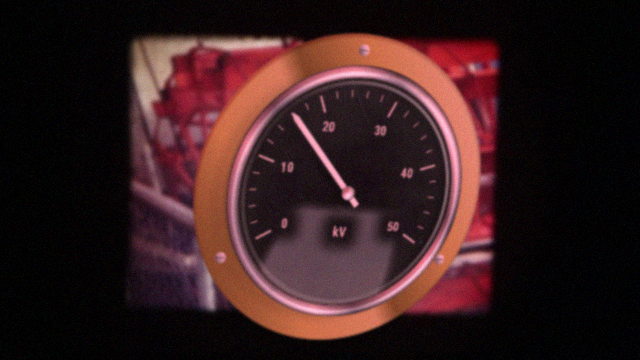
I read 16 kV
